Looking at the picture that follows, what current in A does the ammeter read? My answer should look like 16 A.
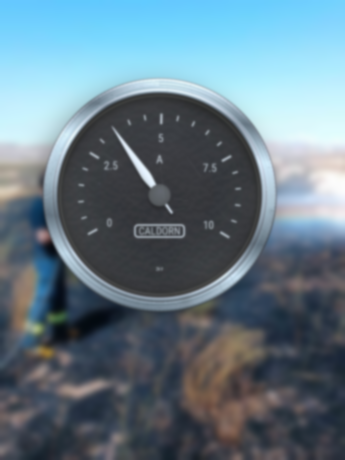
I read 3.5 A
